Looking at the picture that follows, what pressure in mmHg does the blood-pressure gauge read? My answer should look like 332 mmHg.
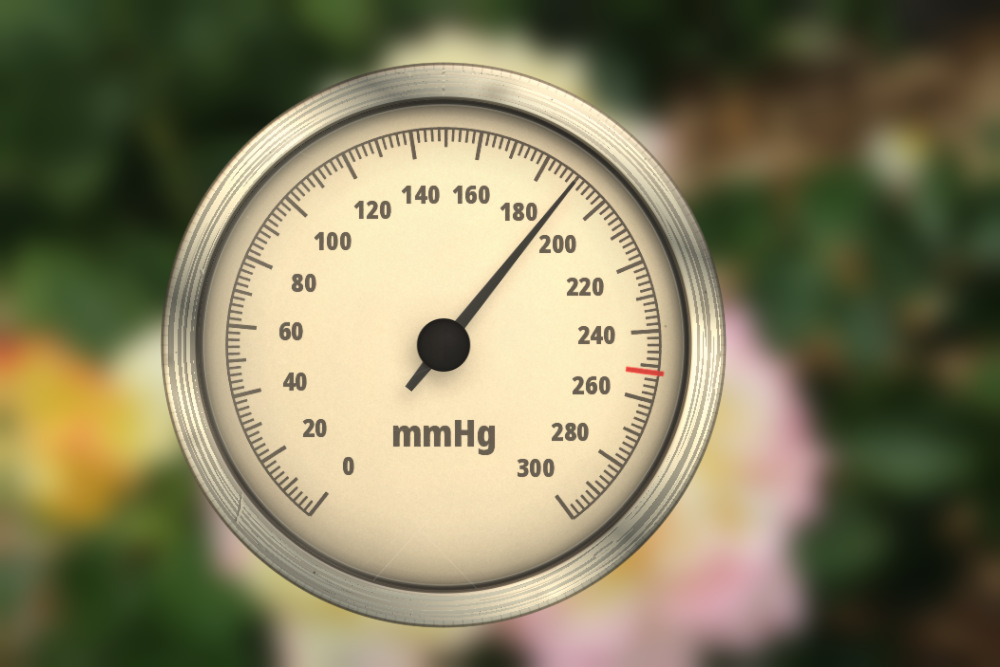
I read 190 mmHg
